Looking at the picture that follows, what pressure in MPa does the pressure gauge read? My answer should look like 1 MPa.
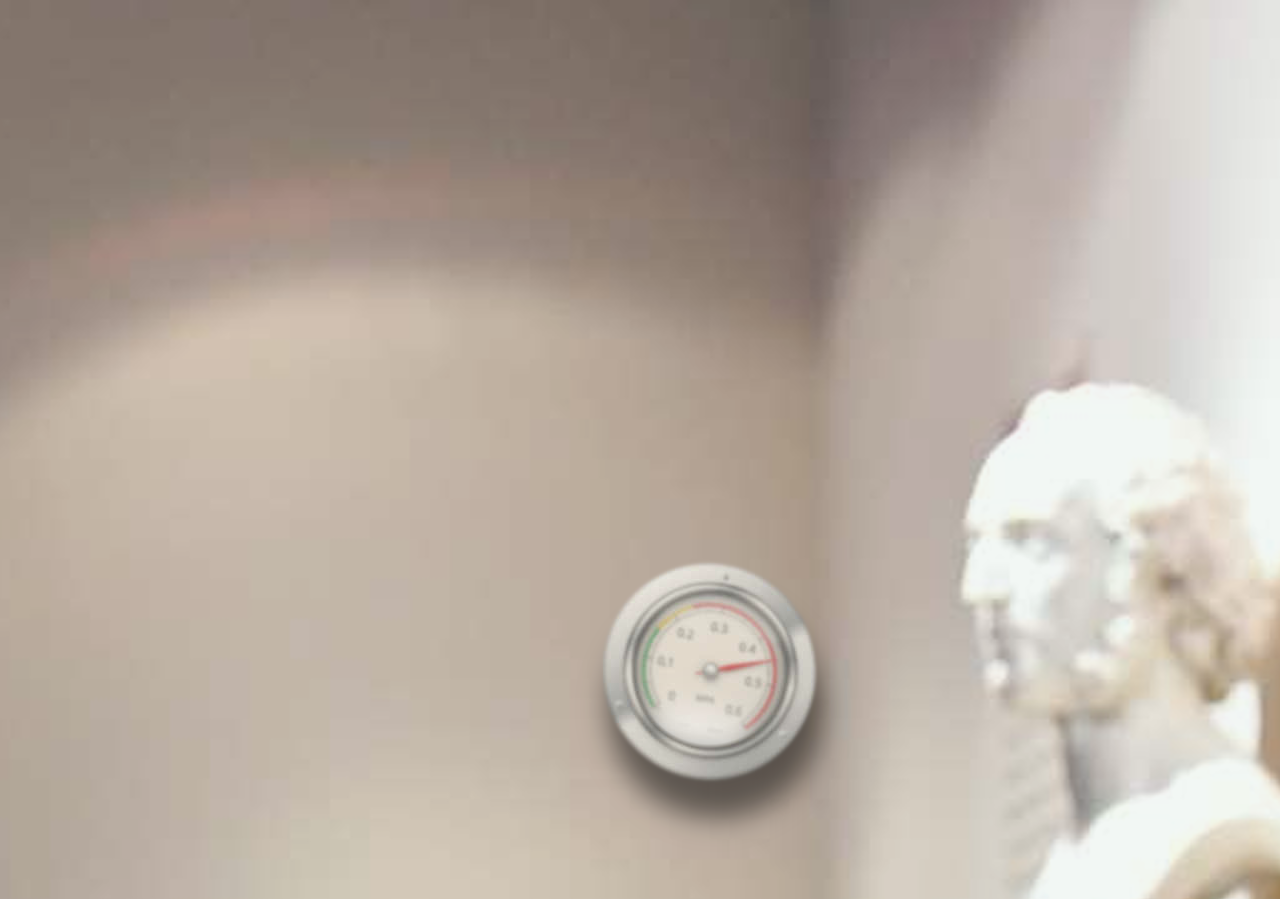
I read 0.45 MPa
